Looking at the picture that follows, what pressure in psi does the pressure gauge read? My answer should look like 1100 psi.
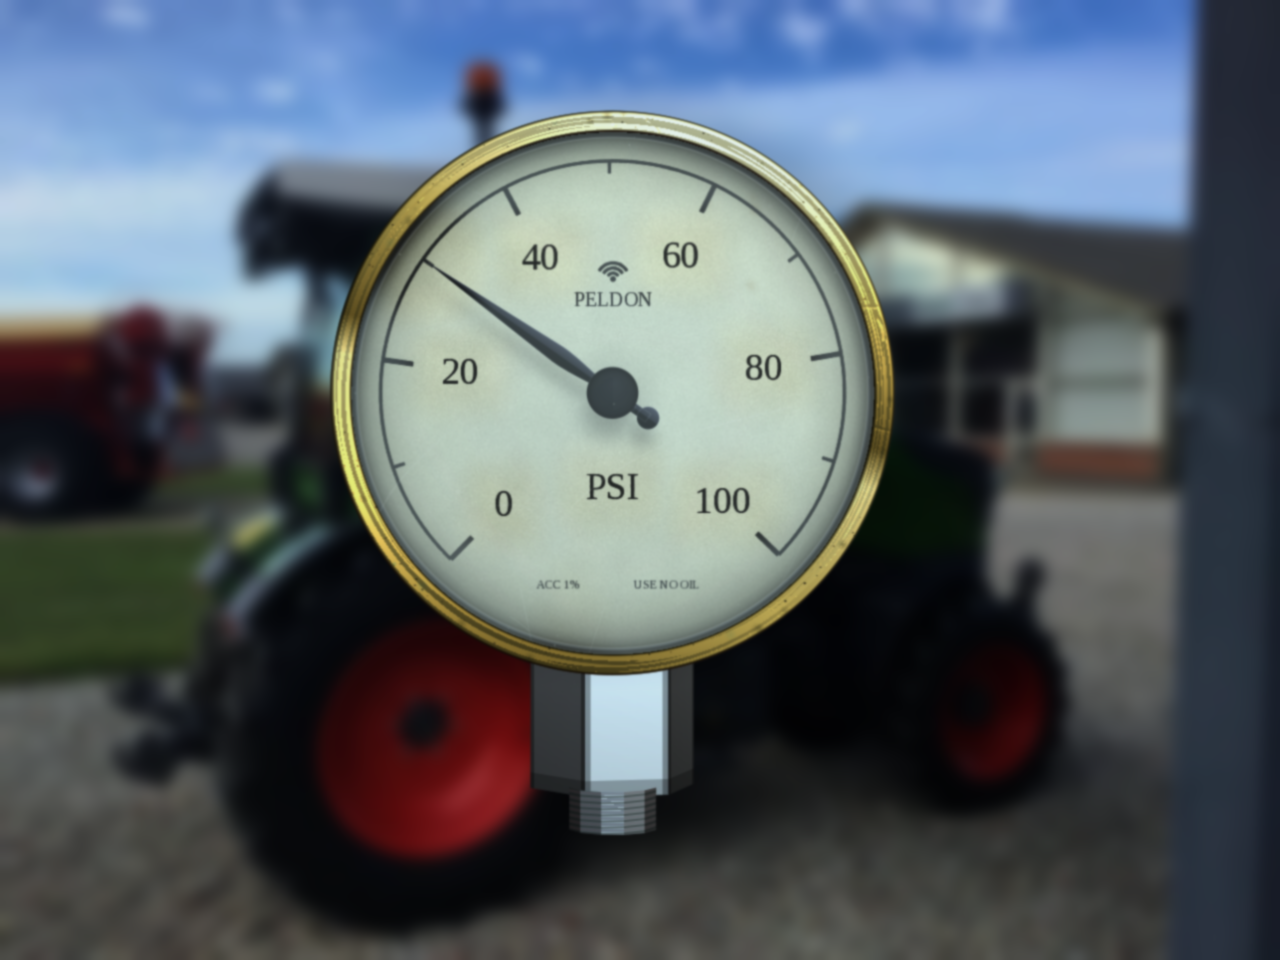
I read 30 psi
